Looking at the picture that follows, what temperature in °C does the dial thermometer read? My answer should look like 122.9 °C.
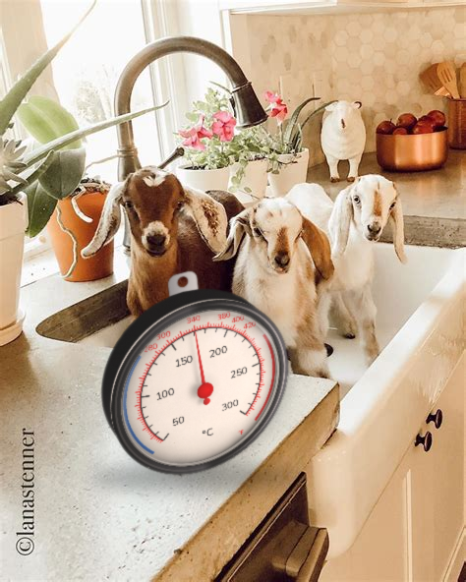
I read 170 °C
